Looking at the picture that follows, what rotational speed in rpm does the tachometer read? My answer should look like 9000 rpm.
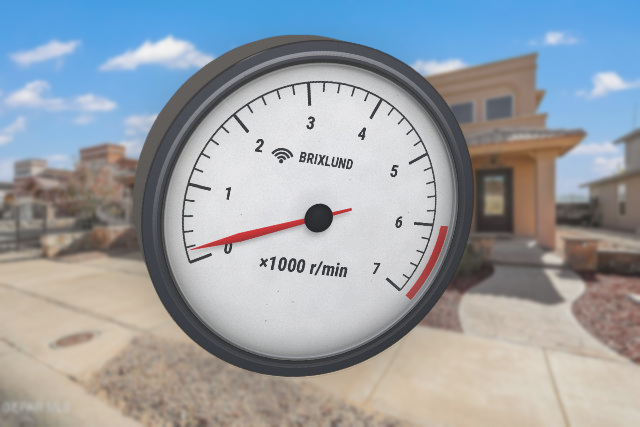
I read 200 rpm
